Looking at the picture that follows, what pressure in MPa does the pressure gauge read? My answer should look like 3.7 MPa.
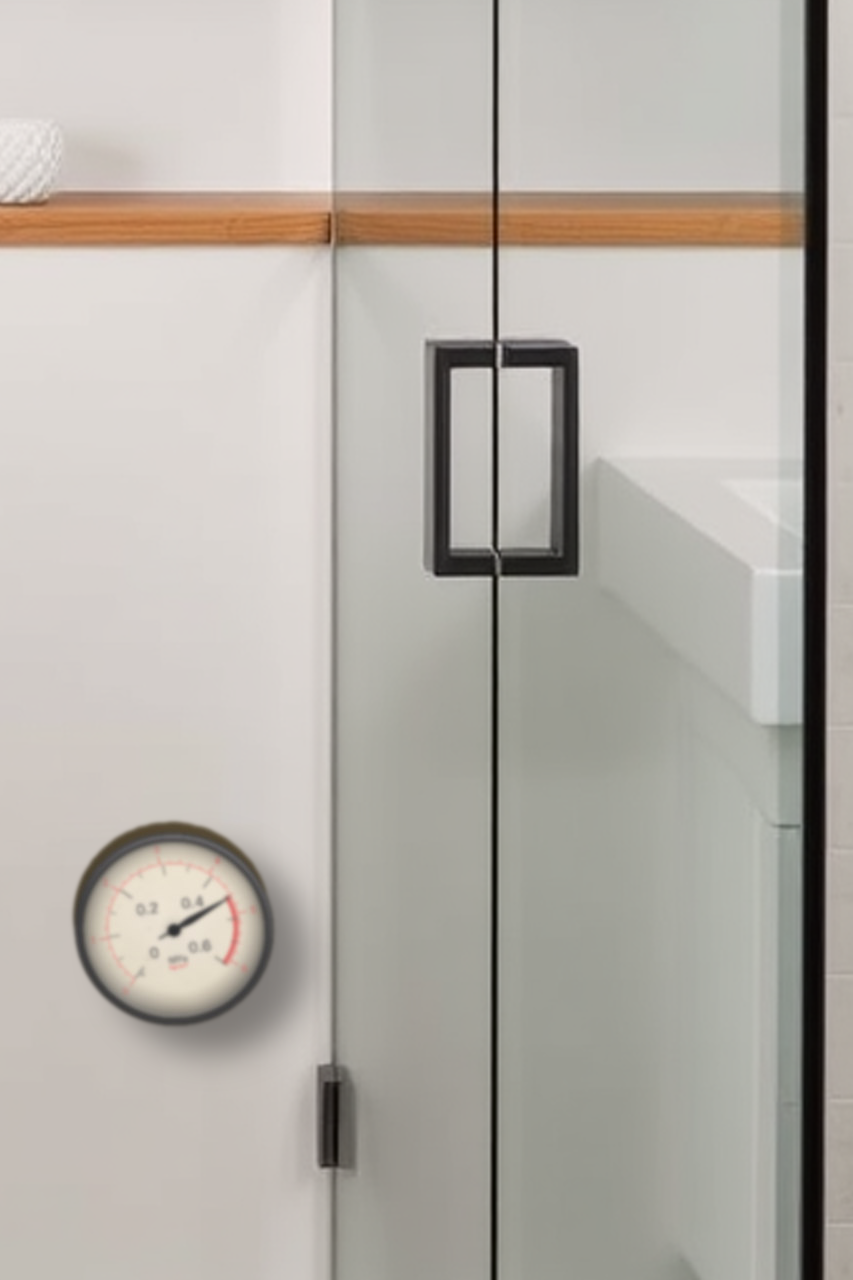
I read 0.45 MPa
